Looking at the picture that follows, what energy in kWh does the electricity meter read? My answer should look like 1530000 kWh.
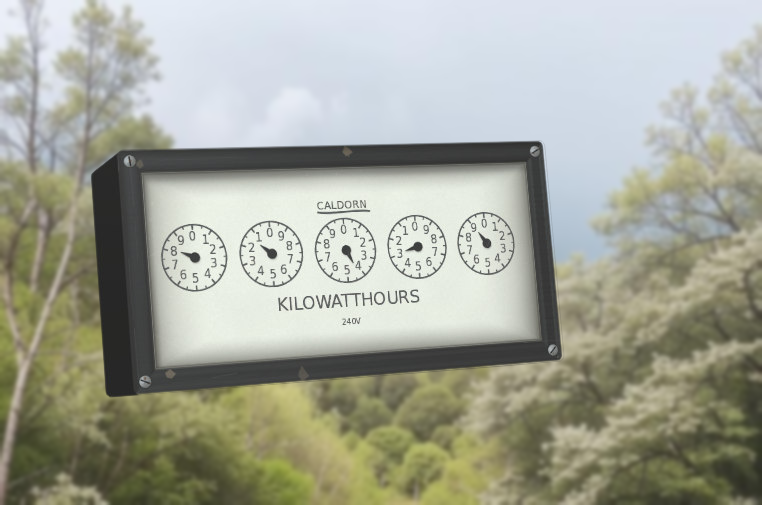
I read 81429 kWh
